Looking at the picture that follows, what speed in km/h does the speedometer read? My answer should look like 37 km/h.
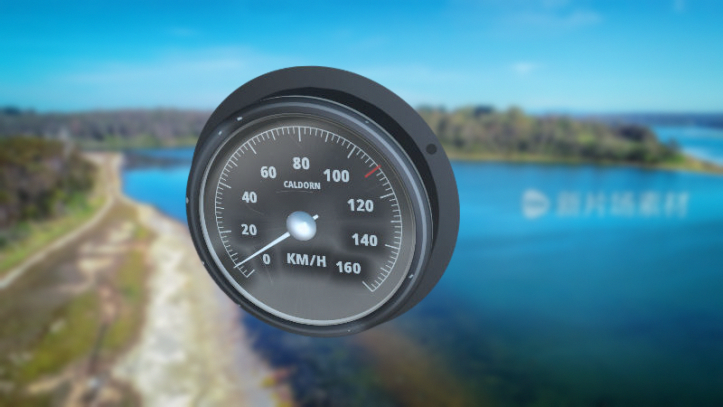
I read 6 km/h
